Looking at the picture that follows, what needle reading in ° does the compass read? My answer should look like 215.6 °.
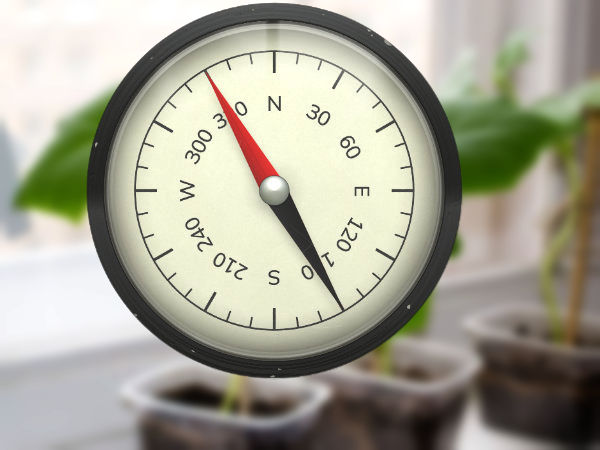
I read 330 °
